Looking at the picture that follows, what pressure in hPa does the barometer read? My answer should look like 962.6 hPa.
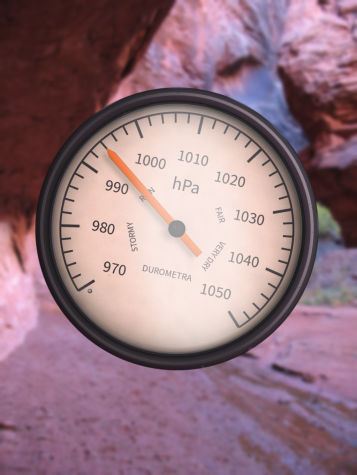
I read 994 hPa
